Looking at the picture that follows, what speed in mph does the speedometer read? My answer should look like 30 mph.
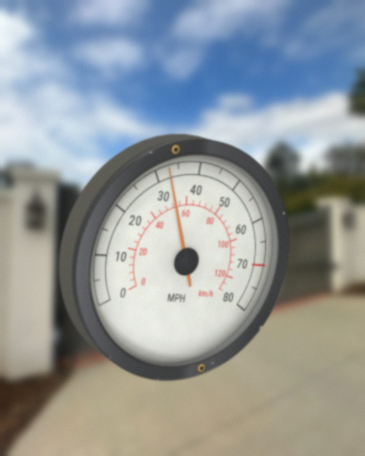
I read 32.5 mph
